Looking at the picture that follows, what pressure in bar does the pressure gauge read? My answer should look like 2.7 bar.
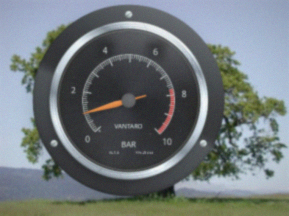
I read 1 bar
